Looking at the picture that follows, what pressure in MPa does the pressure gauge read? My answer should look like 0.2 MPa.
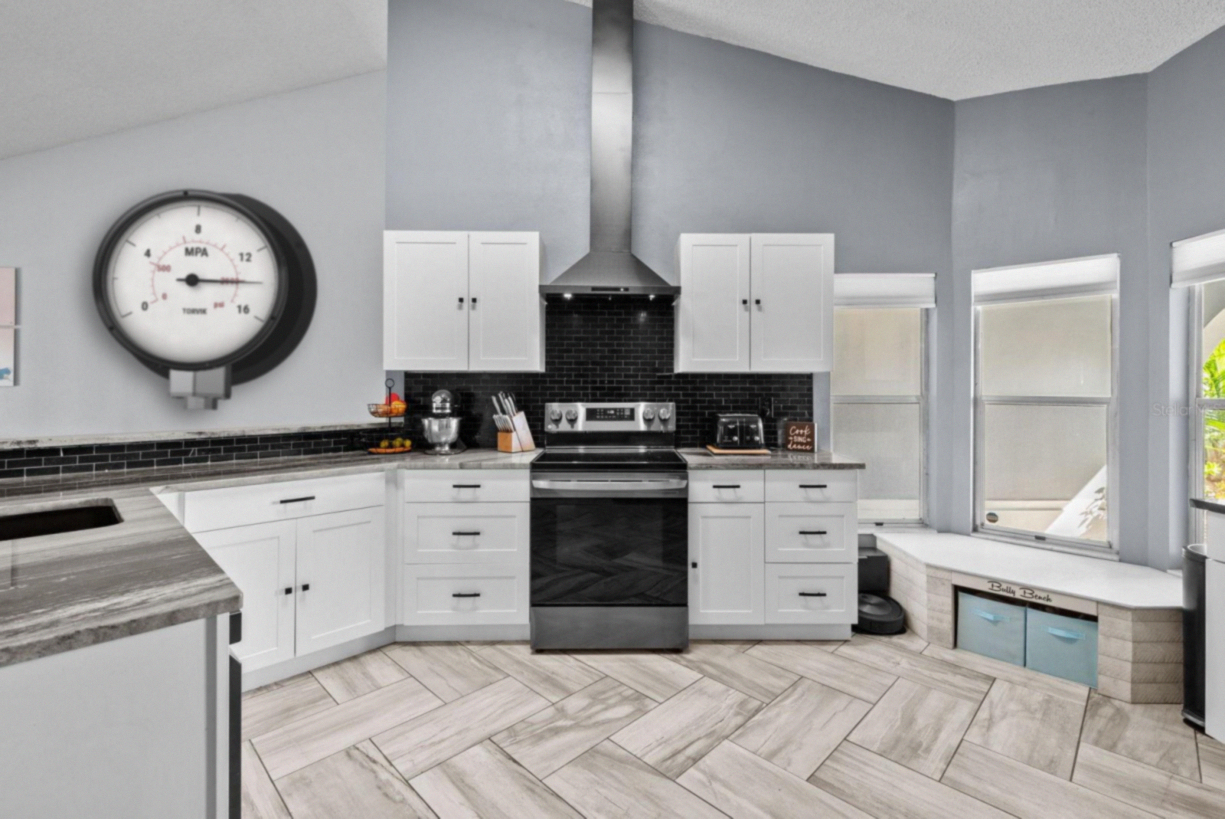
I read 14 MPa
